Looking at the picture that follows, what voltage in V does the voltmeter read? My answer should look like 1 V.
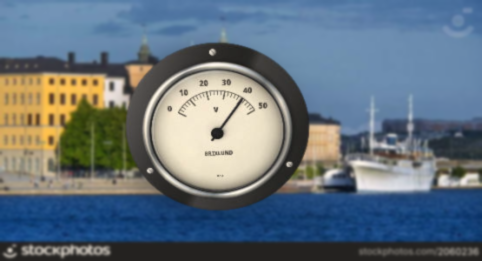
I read 40 V
